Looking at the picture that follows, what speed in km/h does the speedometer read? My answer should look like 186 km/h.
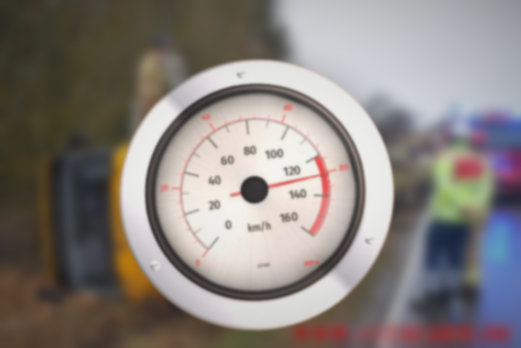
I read 130 km/h
